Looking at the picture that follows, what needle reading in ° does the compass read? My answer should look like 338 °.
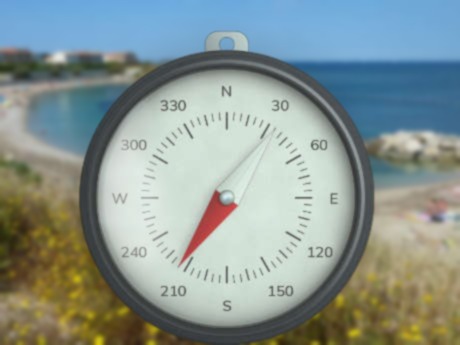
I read 215 °
